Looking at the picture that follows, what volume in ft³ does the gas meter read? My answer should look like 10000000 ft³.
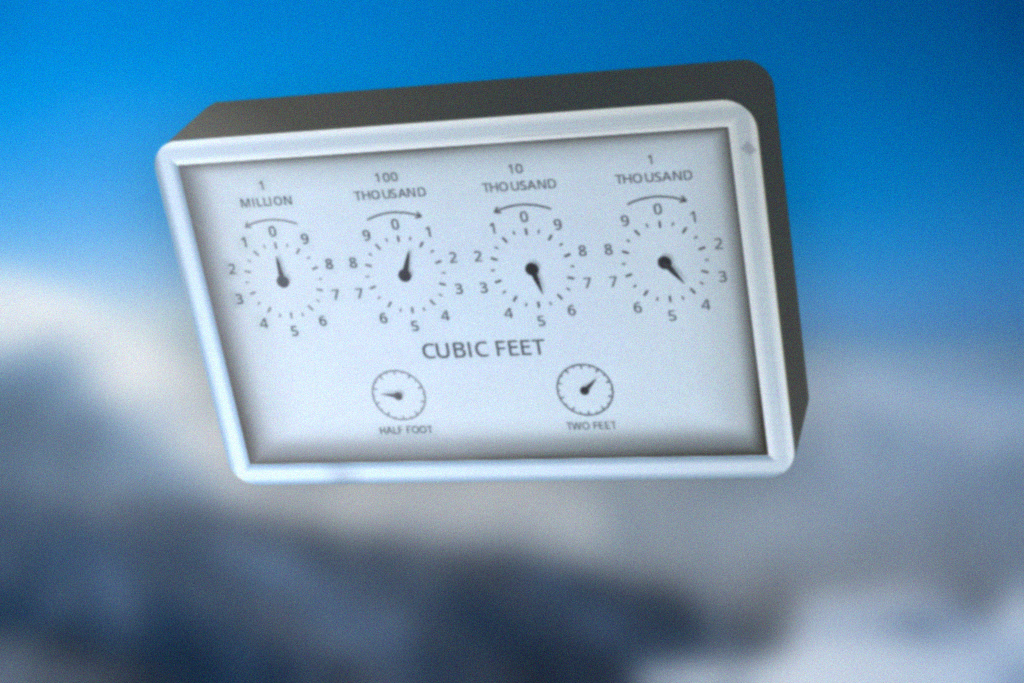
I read 5400 ft³
